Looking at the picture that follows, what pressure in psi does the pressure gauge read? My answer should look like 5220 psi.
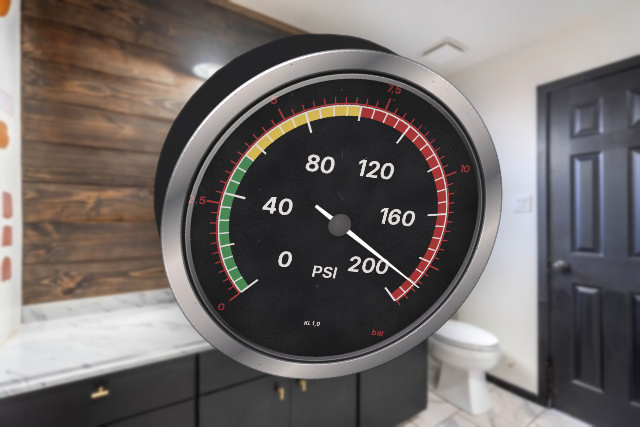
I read 190 psi
